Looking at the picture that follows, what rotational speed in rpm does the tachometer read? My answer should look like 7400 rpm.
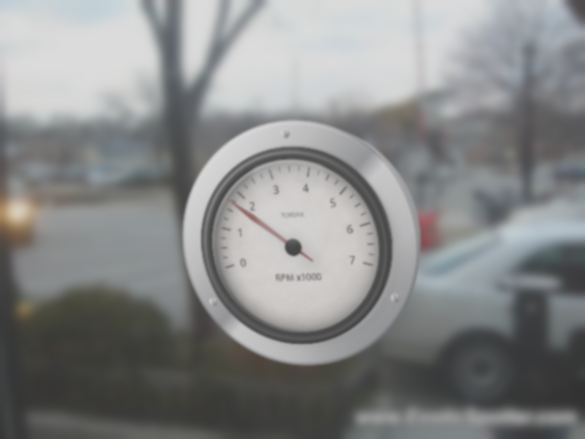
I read 1750 rpm
